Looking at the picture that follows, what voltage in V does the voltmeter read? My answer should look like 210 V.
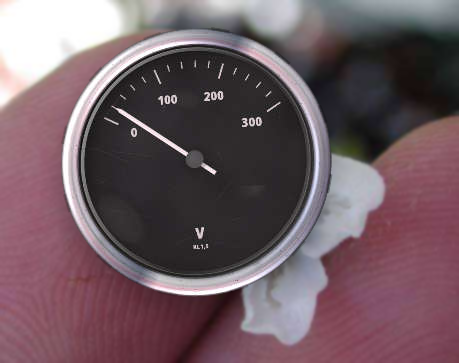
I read 20 V
